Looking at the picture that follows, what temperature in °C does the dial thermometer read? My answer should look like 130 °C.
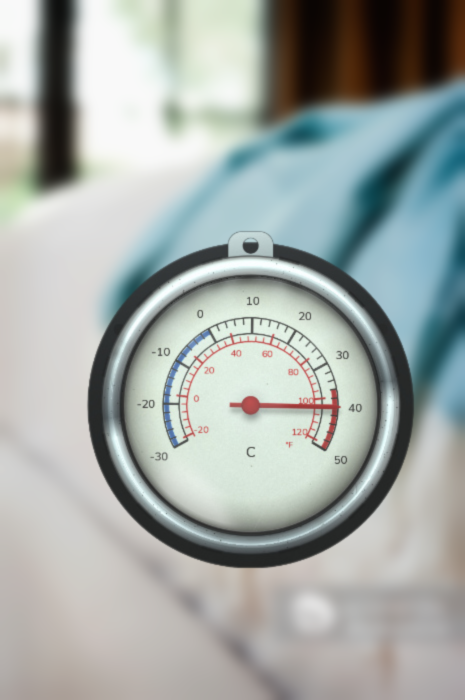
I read 40 °C
